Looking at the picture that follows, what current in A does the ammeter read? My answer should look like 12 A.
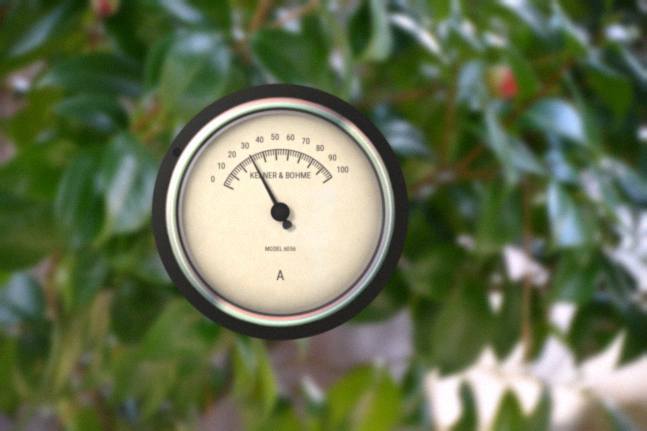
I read 30 A
